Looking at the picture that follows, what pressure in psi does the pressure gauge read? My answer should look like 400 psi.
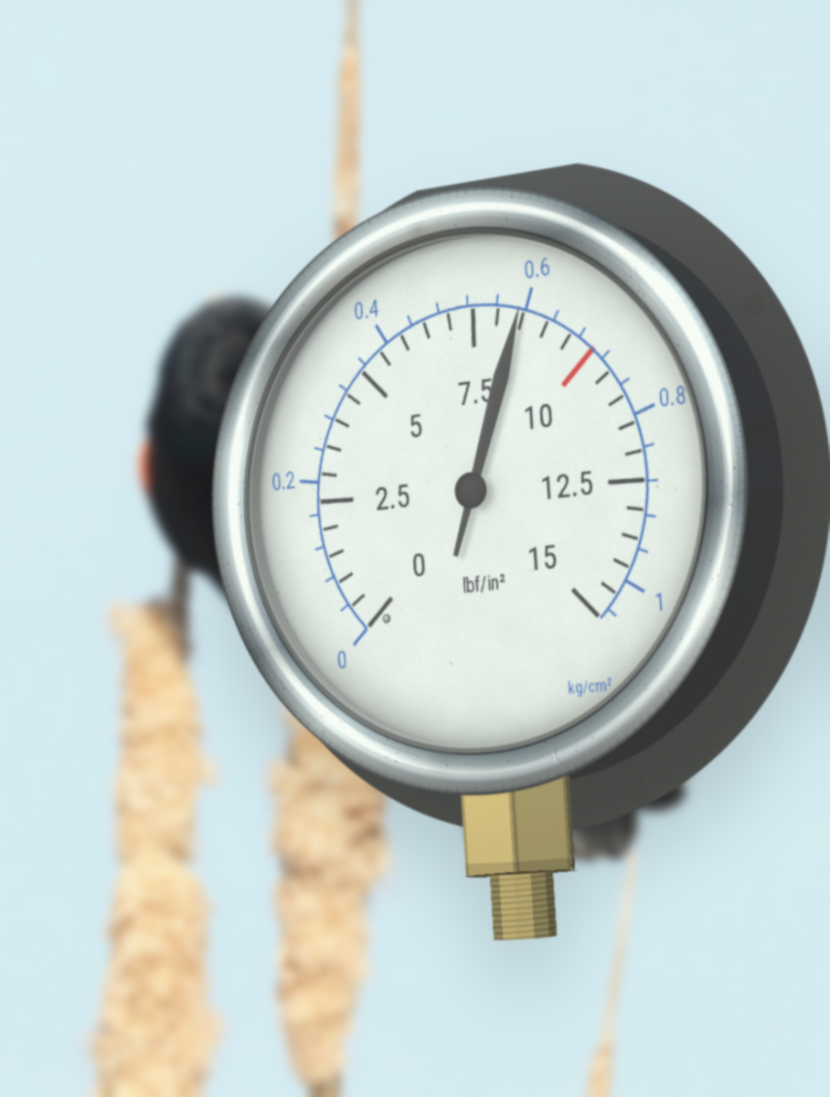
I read 8.5 psi
